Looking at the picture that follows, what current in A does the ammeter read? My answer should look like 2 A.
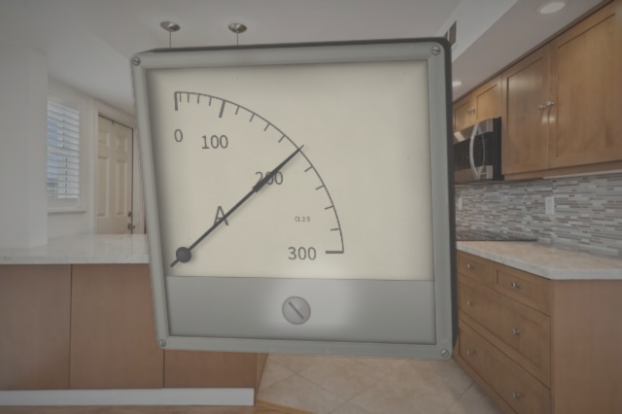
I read 200 A
